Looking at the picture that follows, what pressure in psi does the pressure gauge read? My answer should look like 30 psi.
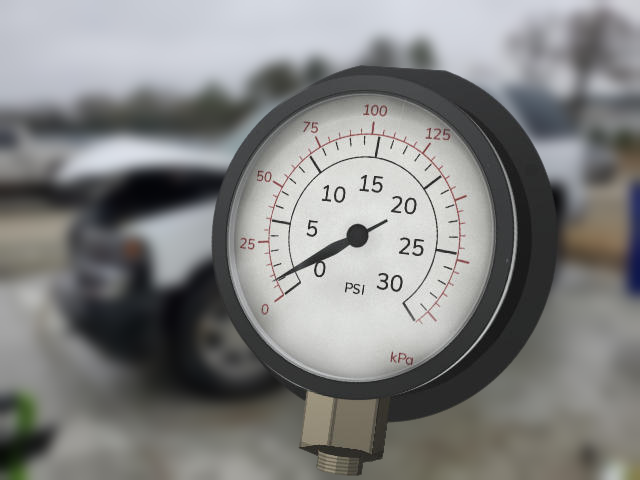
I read 1 psi
